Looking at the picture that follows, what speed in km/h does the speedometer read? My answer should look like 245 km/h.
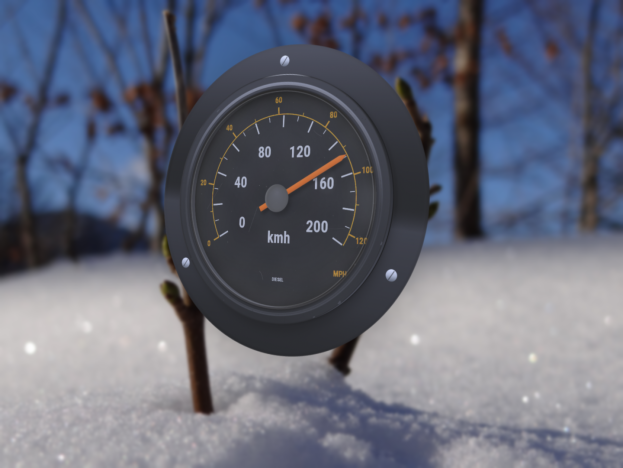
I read 150 km/h
